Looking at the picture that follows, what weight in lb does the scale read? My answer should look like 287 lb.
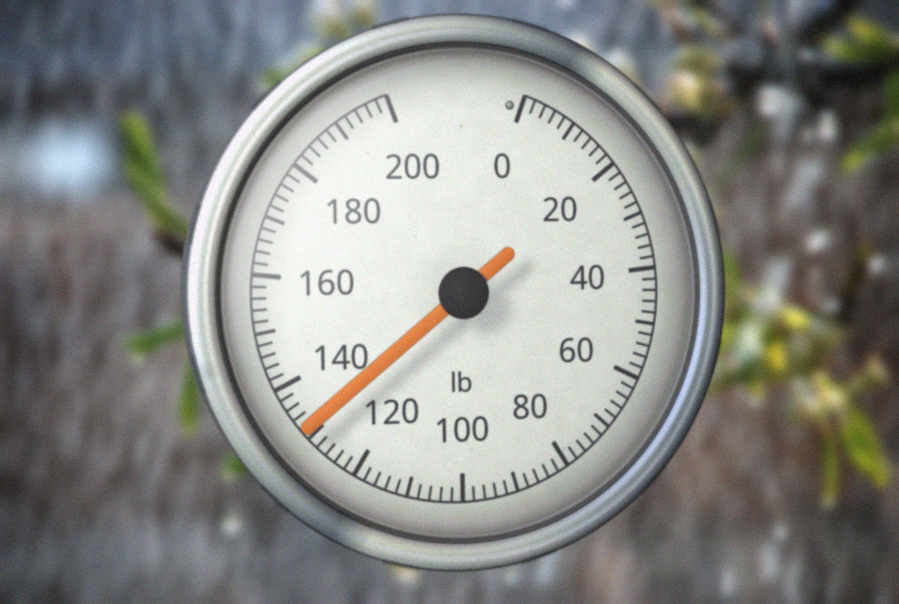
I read 132 lb
